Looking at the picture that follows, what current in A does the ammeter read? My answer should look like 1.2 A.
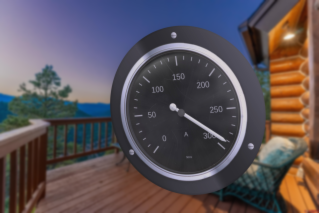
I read 290 A
